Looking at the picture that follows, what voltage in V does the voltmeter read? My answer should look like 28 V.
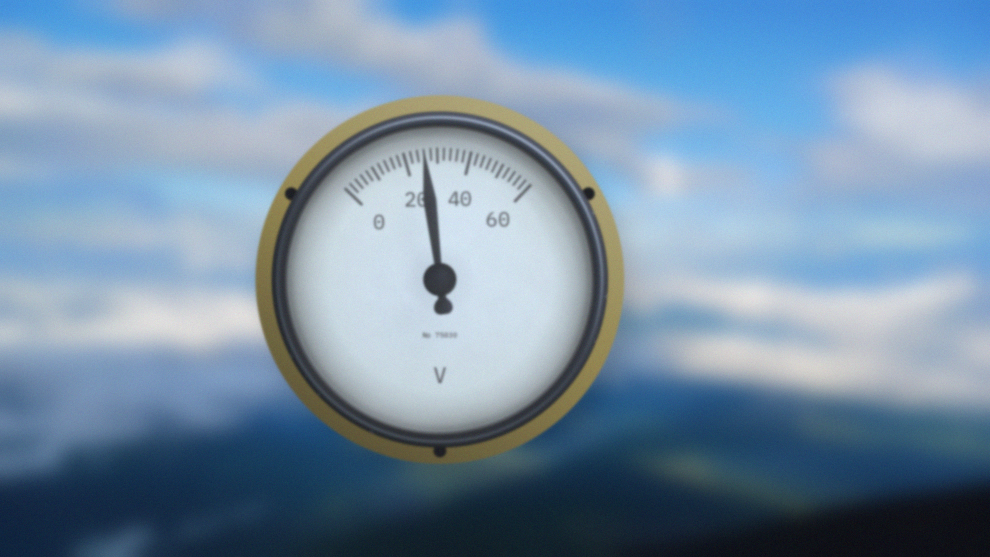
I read 26 V
